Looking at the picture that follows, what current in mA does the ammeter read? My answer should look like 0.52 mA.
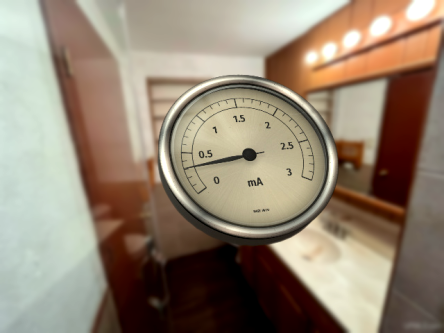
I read 0.3 mA
